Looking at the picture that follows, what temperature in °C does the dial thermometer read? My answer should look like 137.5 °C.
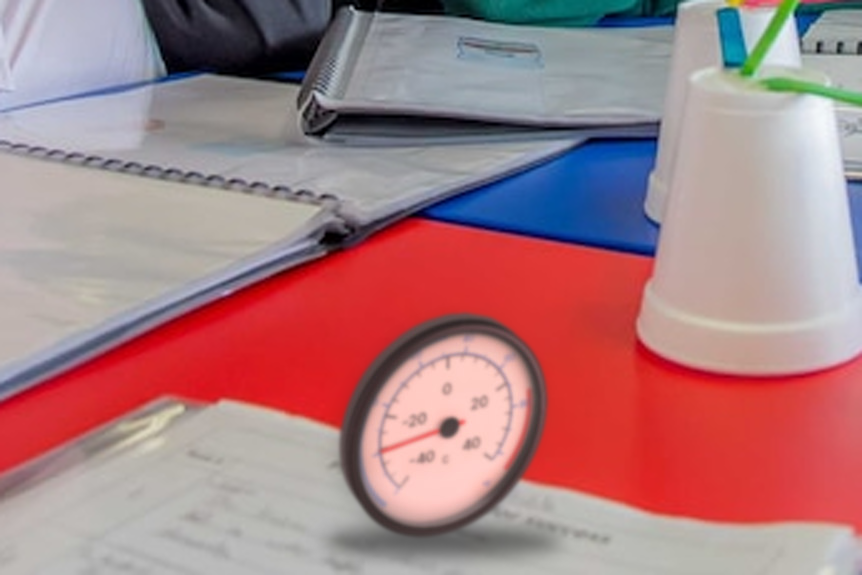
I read -28 °C
